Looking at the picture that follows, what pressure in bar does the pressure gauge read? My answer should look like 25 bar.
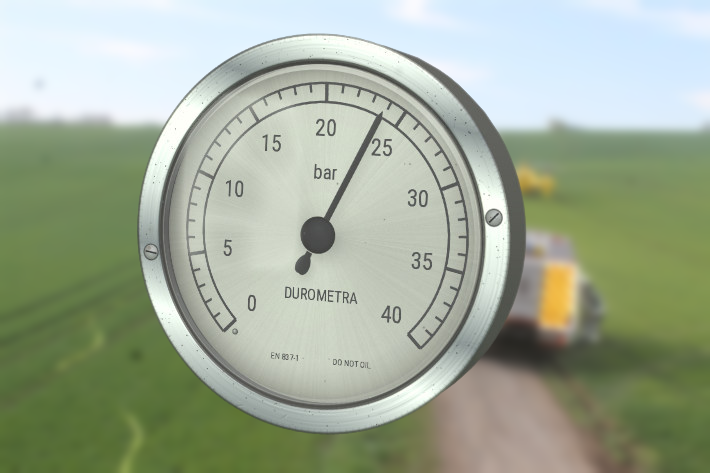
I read 24 bar
